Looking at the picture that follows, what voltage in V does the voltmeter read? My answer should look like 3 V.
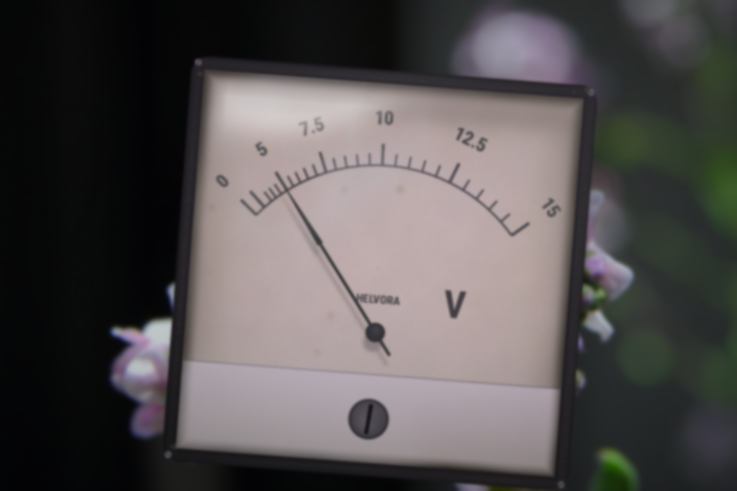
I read 5 V
